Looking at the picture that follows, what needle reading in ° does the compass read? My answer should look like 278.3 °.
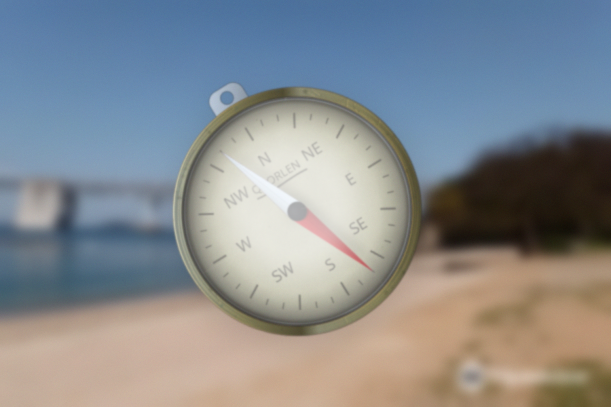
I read 160 °
